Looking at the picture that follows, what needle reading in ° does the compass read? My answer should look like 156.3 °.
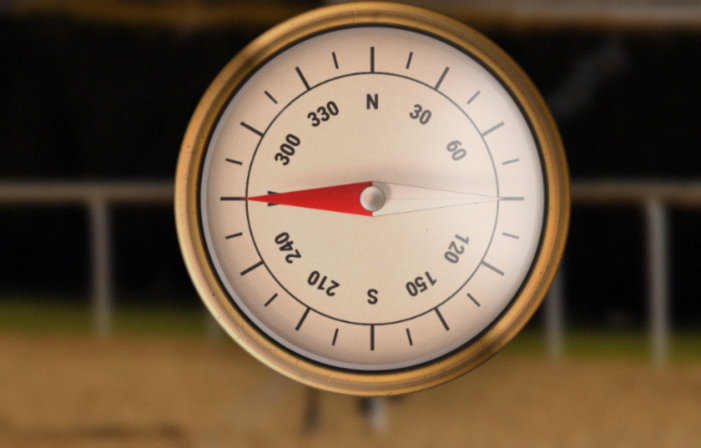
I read 270 °
